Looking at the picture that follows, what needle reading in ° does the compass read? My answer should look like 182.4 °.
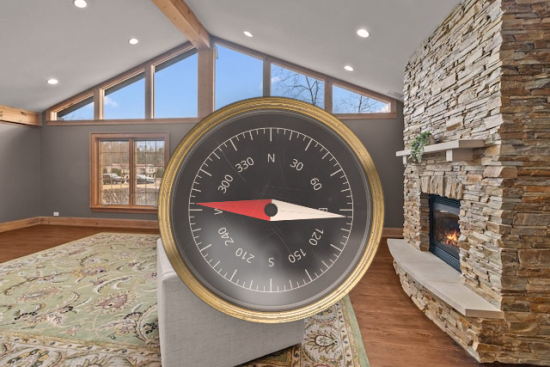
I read 275 °
